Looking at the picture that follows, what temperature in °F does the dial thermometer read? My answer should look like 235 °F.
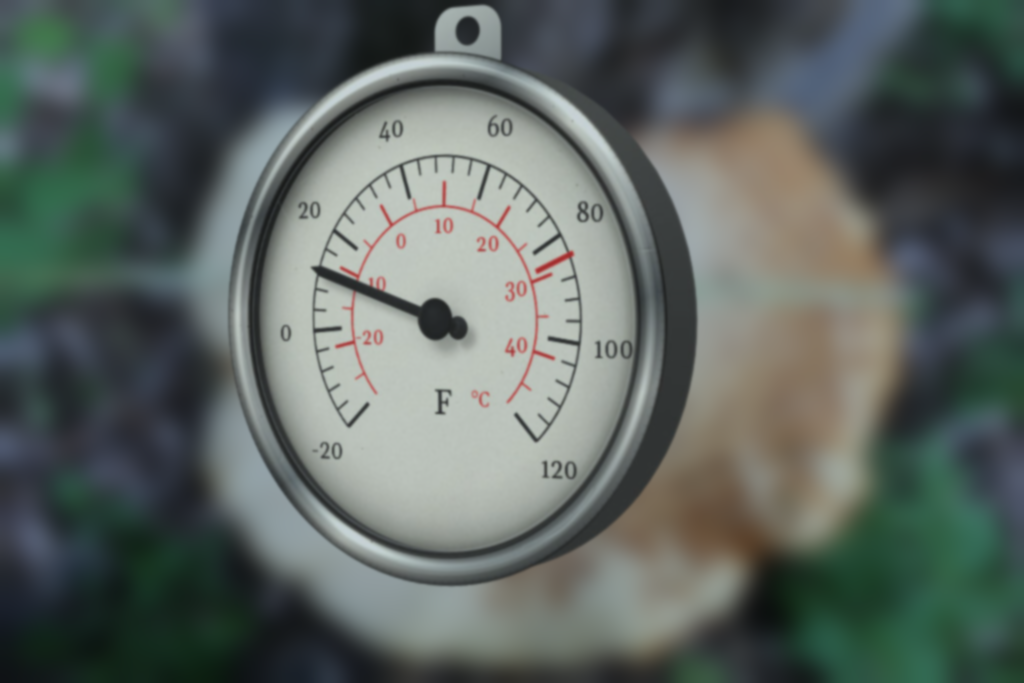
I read 12 °F
